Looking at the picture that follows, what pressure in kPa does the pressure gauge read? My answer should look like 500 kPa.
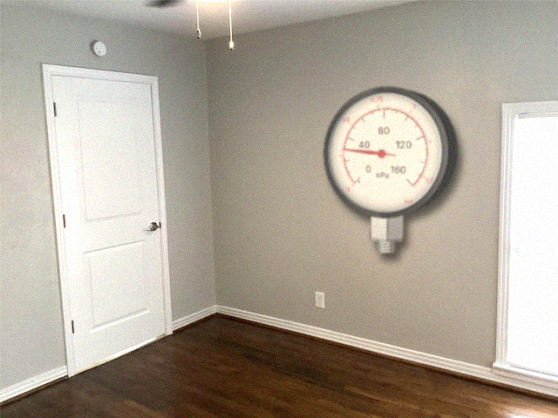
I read 30 kPa
